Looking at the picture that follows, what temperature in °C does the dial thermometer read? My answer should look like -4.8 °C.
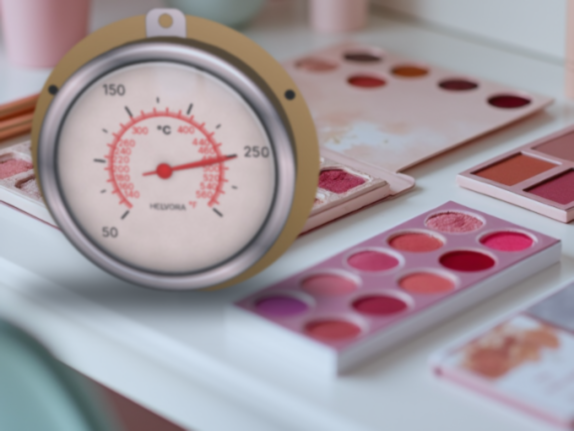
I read 250 °C
